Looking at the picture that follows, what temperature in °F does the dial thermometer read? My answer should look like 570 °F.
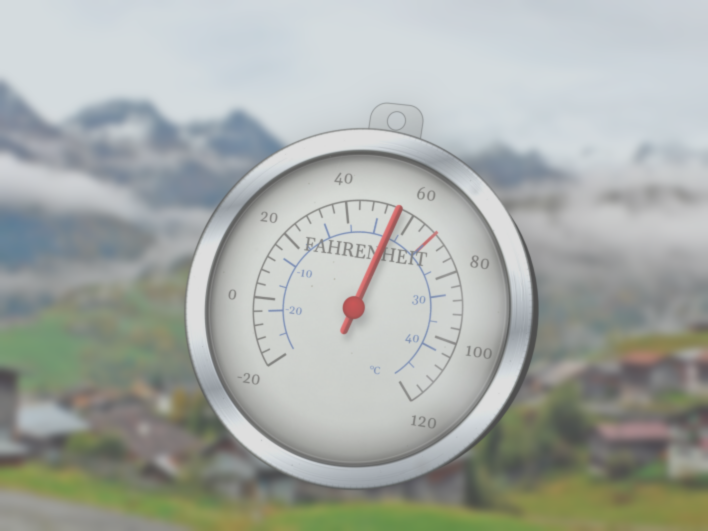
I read 56 °F
